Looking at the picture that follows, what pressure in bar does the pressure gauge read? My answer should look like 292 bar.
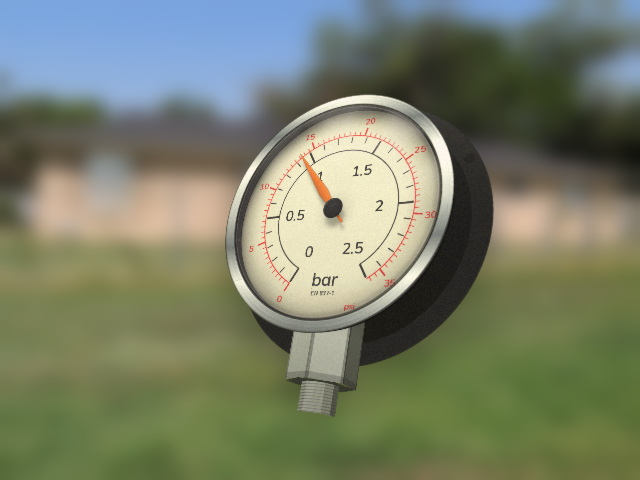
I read 0.95 bar
